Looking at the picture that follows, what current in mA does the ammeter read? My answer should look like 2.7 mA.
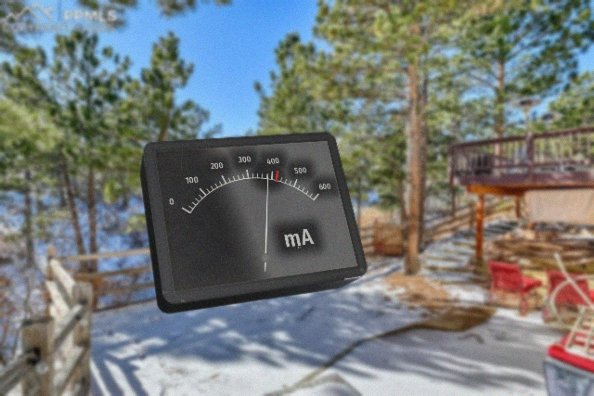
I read 380 mA
